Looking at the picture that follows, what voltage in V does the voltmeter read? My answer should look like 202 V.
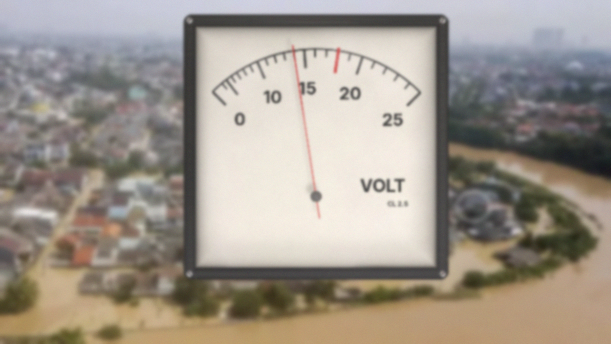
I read 14 V
